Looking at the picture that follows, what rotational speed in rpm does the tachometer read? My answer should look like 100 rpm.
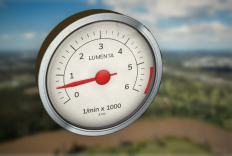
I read 600 rpm
